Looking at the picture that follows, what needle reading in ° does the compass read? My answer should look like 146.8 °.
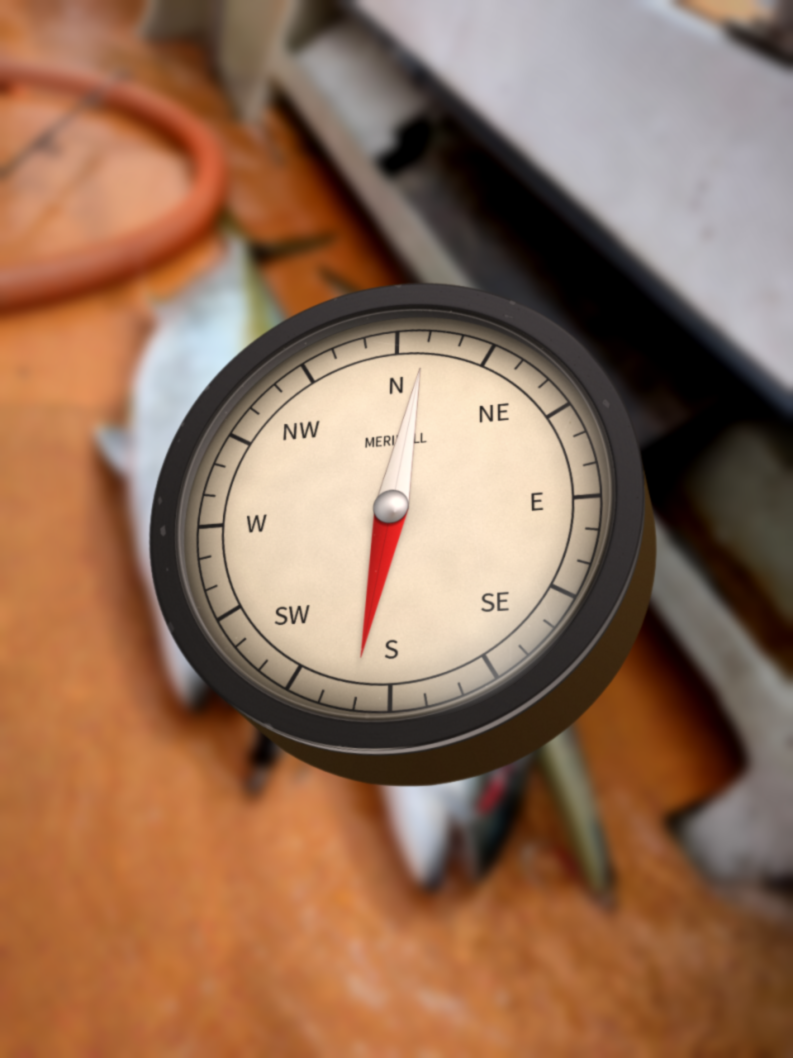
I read 190 °
